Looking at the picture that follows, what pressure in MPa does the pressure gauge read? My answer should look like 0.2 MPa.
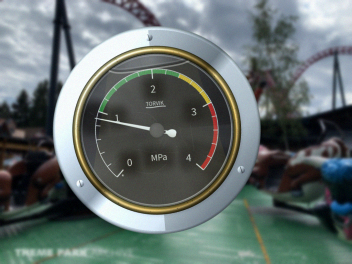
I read 0.9 MPa
